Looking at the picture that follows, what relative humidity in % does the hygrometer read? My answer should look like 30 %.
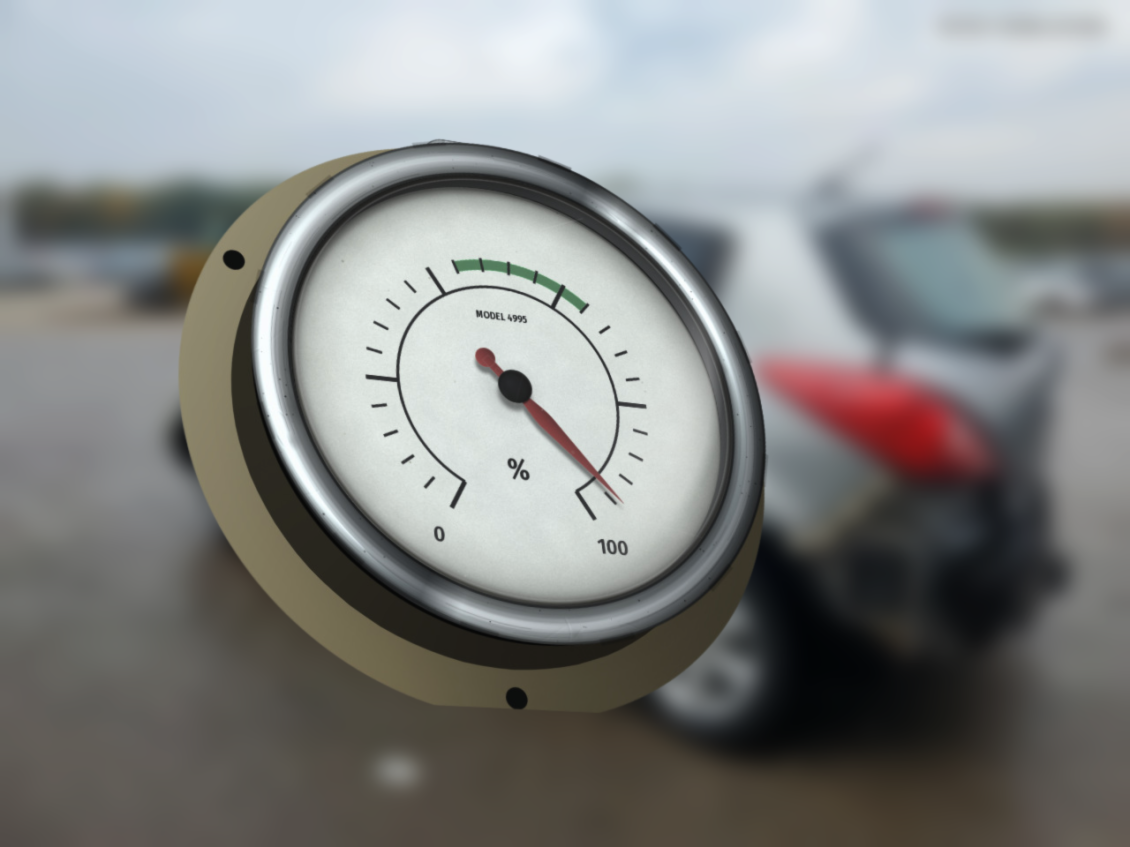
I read 96 %
